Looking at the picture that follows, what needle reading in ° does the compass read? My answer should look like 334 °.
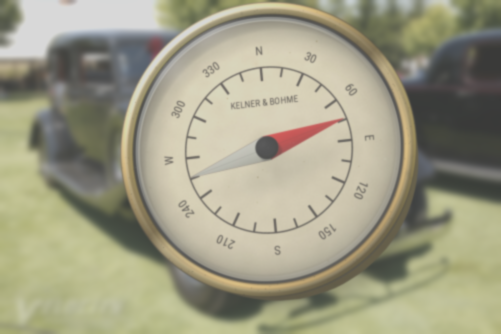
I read 75 °
